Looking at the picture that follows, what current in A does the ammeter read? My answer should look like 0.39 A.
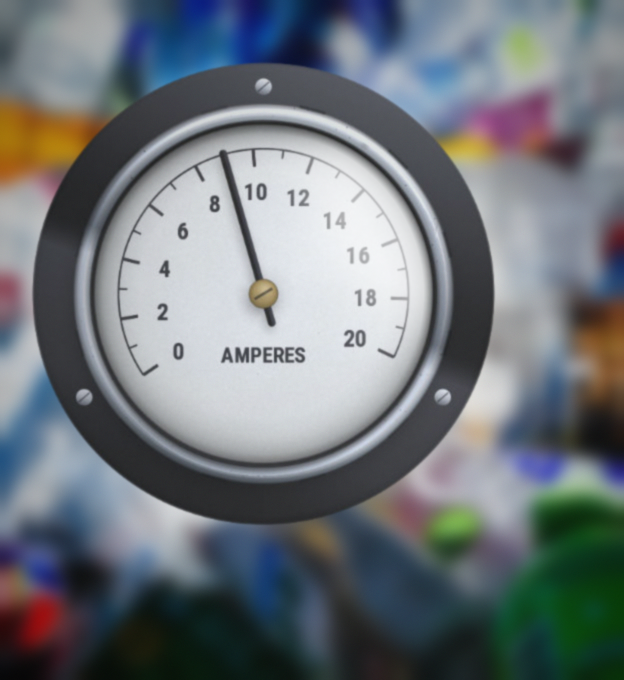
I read 9 A
